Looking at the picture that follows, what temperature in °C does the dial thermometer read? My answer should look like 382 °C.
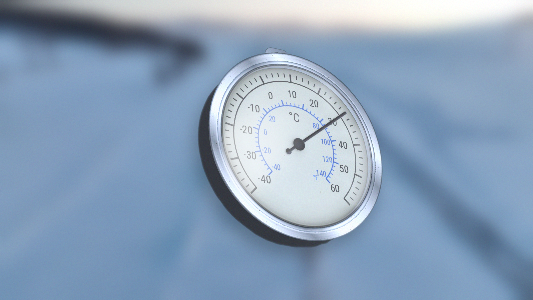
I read 30 °C
